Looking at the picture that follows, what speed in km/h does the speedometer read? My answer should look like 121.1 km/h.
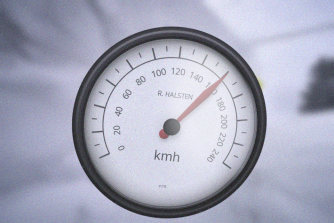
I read 160 km/h
